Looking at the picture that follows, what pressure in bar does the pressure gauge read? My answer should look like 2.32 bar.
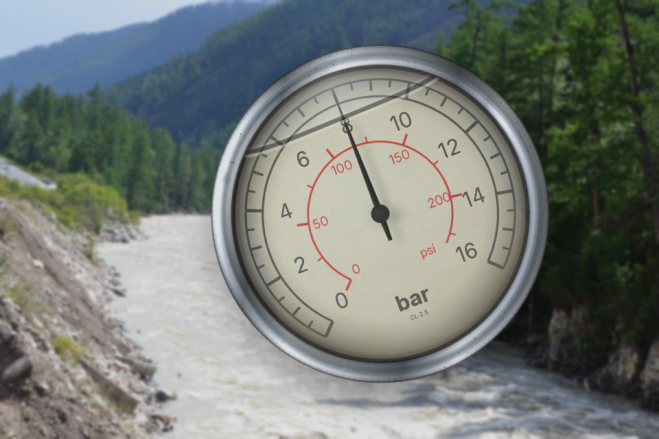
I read 8 bar
